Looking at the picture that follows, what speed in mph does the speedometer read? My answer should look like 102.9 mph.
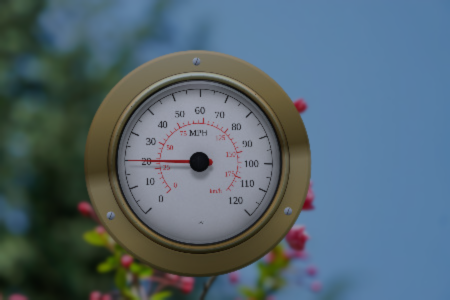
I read 20 mph
